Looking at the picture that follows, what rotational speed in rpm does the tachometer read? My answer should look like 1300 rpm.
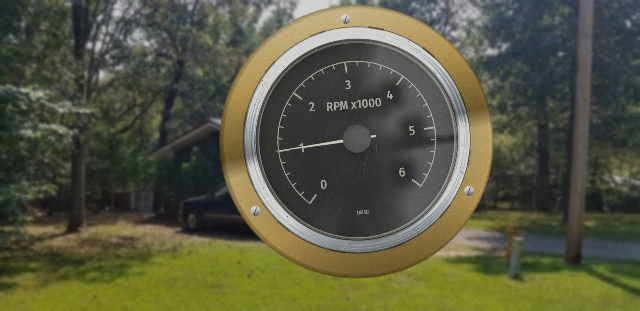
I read 1000 rpm
